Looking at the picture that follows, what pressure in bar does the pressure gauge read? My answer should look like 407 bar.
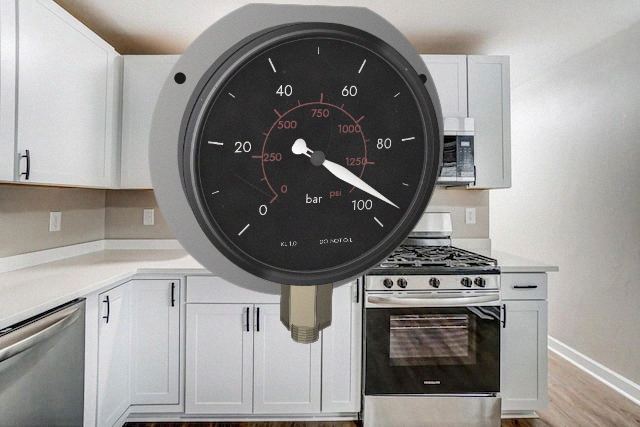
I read 95 bar
